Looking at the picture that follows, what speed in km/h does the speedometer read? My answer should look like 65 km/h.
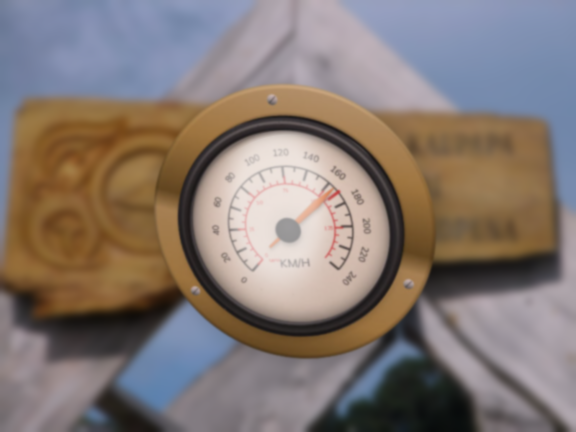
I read 165 km/h
